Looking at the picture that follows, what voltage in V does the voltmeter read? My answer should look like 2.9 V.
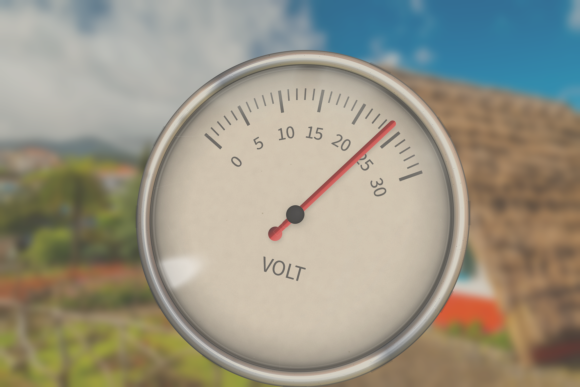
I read 24 V
